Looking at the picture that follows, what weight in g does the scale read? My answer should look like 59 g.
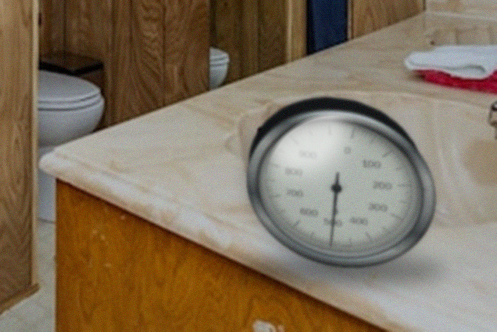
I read 500 g
